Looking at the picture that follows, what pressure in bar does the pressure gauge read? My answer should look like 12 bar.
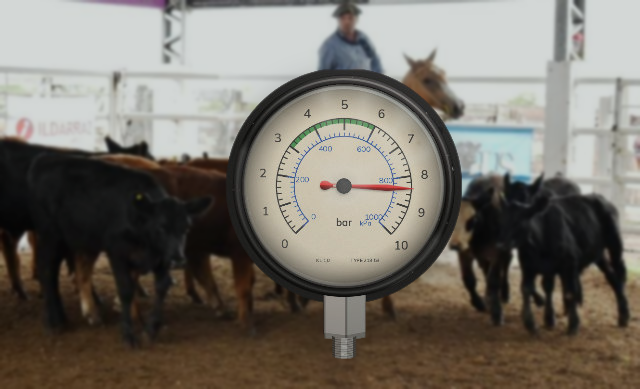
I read 8.4 bar
